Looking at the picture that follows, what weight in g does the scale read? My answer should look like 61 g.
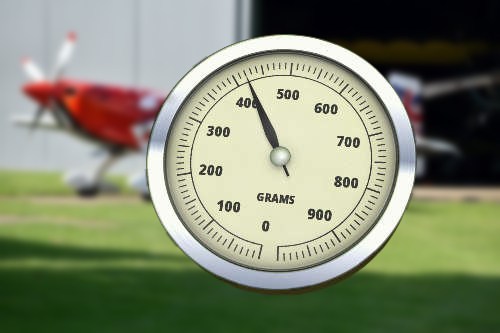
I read 420 g
